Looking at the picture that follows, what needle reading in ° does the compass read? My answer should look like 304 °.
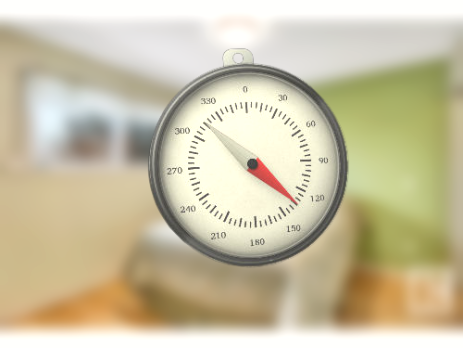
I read 135 °
